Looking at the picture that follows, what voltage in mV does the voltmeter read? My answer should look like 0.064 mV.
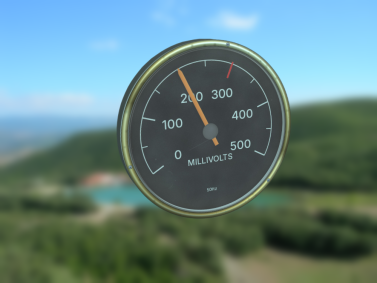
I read 200 mV
